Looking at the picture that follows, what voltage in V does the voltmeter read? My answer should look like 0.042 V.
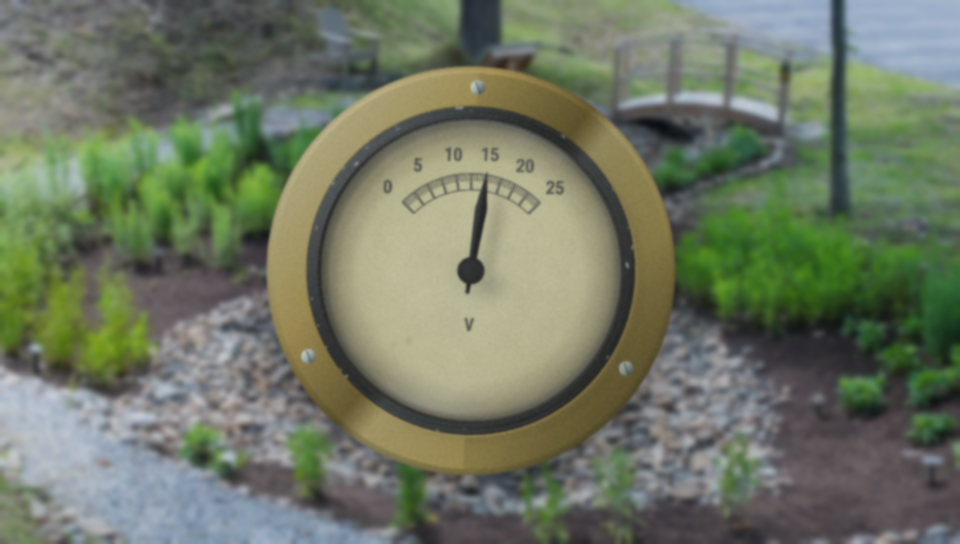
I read 15 V
